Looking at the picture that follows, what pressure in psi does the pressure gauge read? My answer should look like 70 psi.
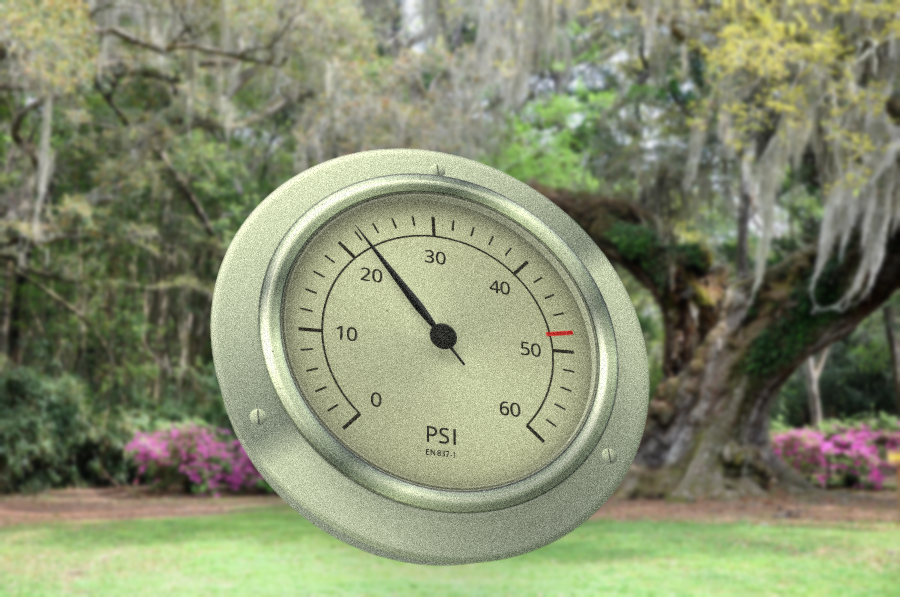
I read 22 psi
